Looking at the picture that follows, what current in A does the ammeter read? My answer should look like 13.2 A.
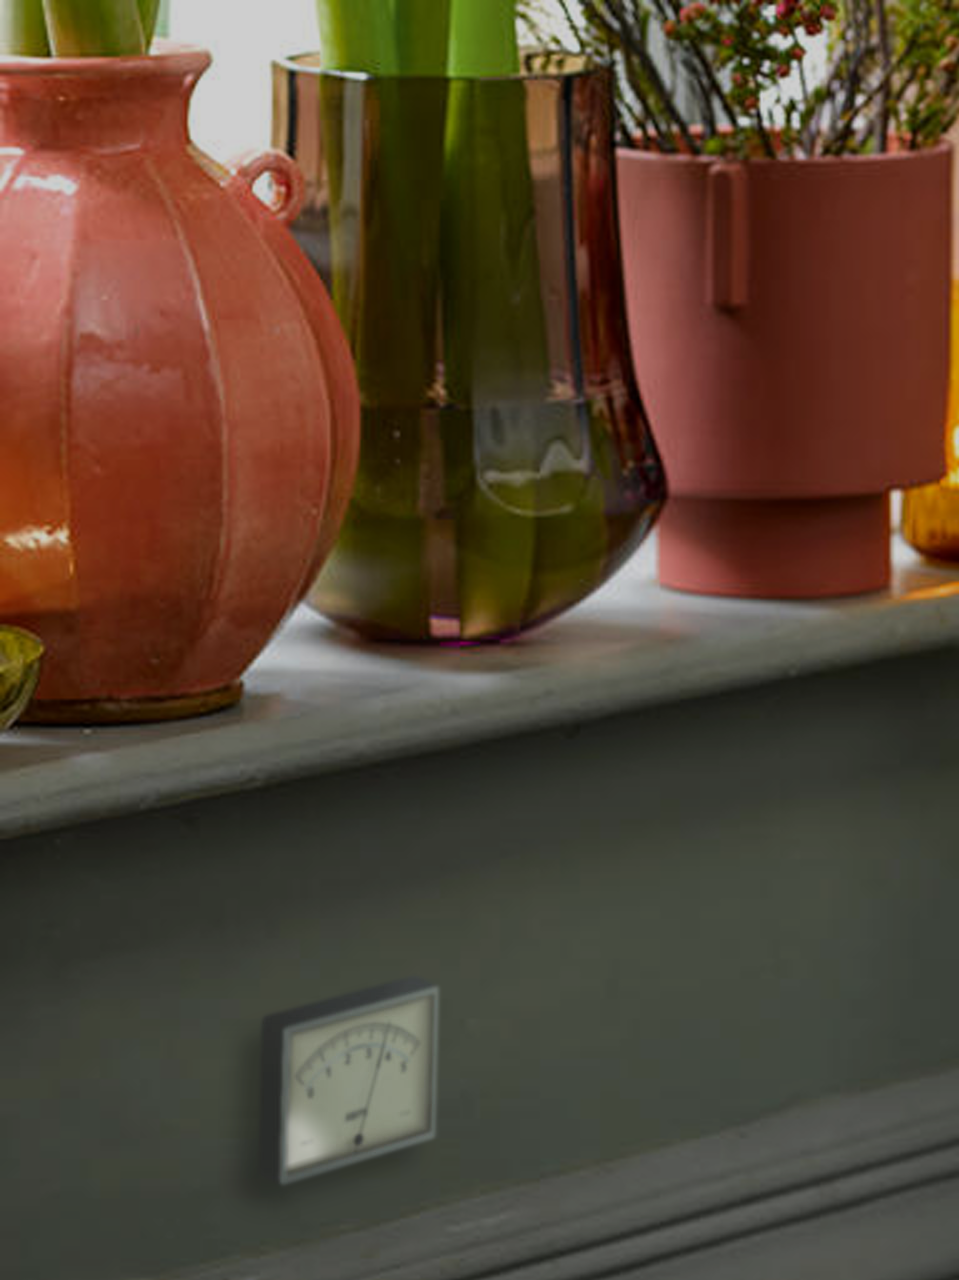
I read 3.5 A
